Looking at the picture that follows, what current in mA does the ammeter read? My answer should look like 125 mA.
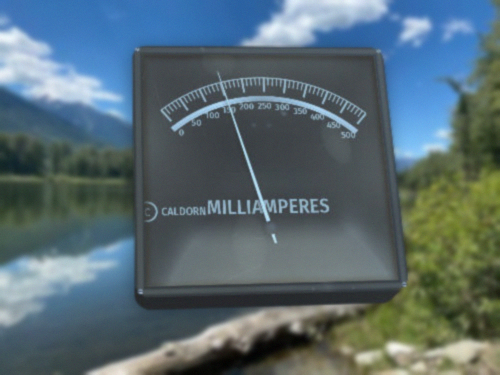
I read 150 mA
